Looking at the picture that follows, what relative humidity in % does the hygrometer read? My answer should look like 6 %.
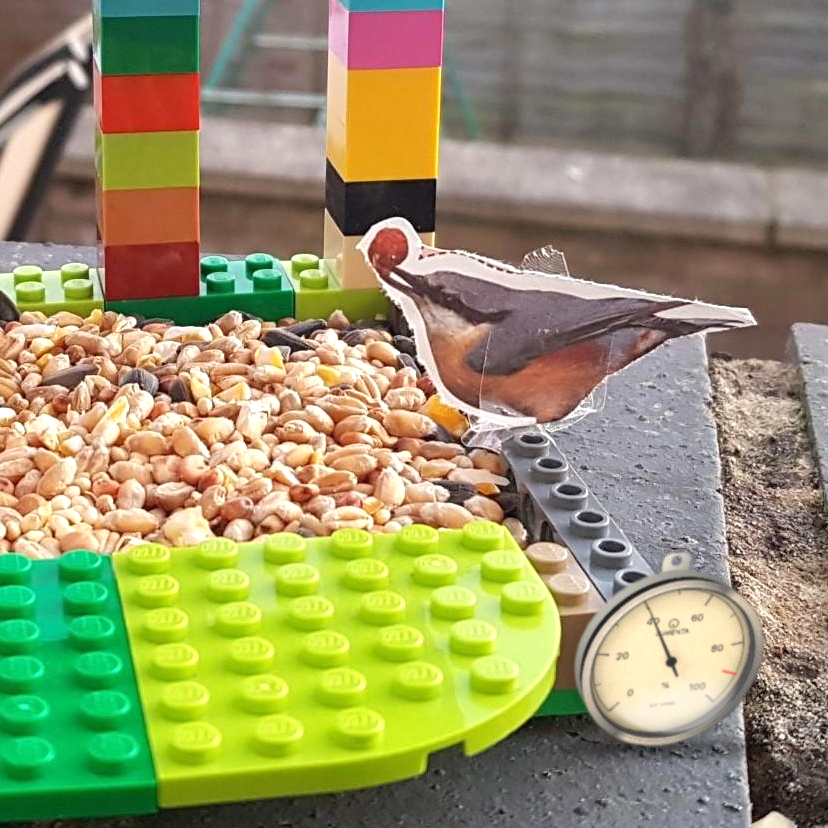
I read 40 %
